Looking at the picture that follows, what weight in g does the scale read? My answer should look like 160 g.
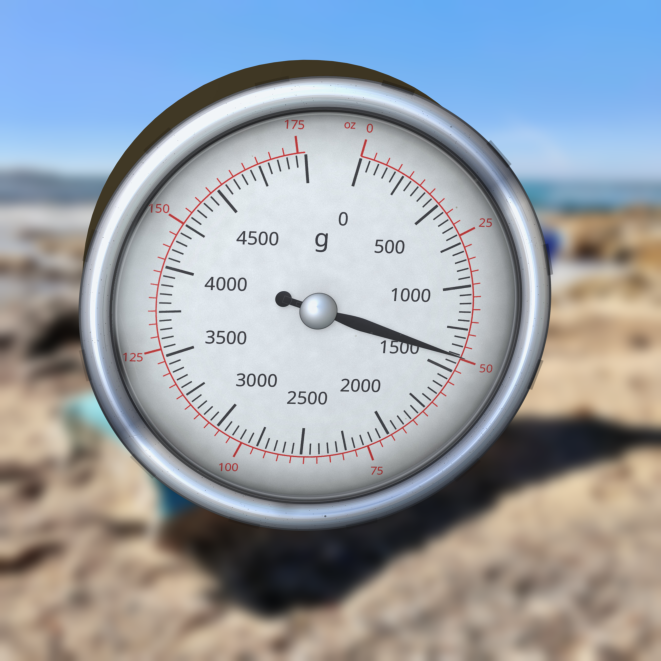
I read 1400 g
